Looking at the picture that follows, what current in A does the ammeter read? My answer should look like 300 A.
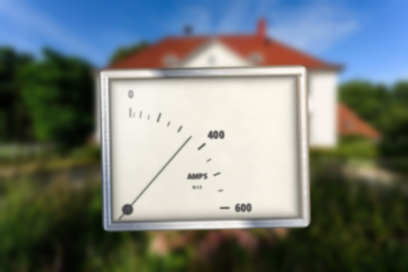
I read 350 A
